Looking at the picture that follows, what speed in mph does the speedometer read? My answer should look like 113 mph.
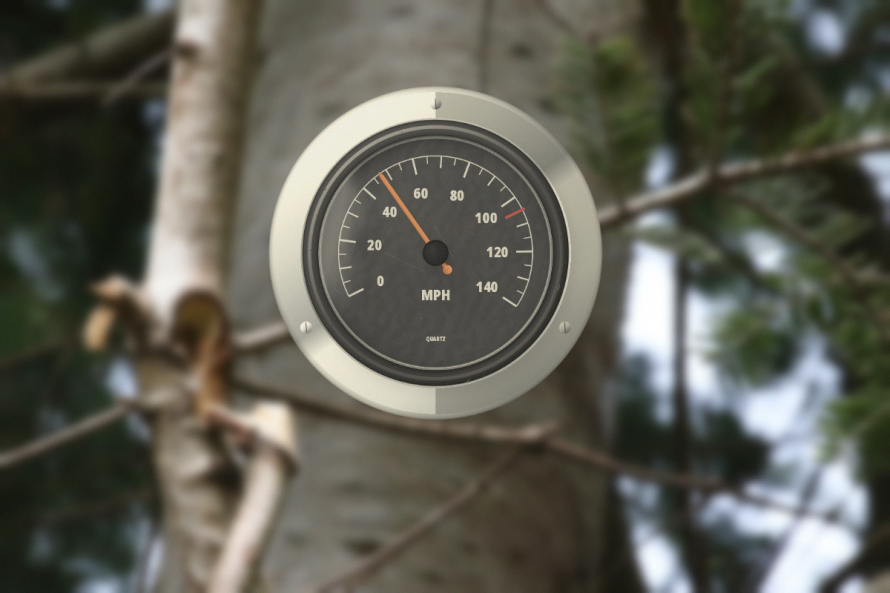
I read 47.5 mph
